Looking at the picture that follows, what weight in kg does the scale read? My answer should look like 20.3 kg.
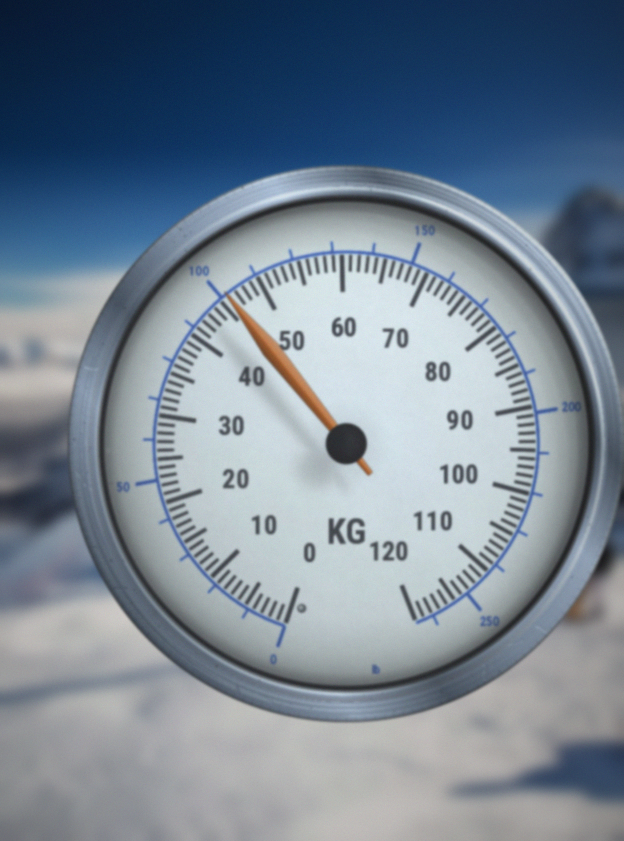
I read 46 kg
